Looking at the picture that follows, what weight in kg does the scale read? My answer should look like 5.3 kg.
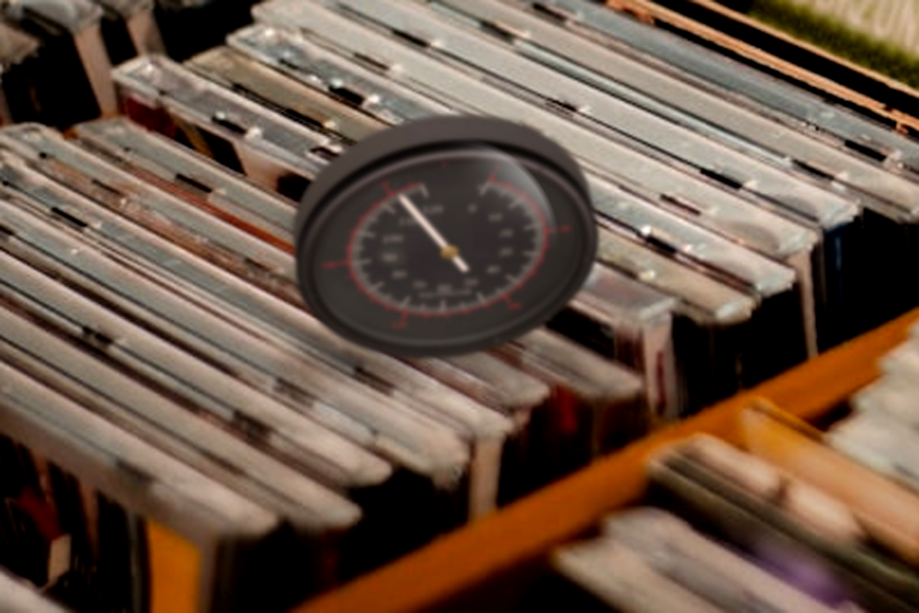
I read 115 kg
